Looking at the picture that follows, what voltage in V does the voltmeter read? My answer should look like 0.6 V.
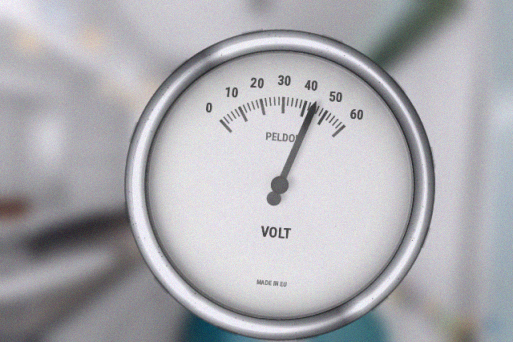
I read 44 V
